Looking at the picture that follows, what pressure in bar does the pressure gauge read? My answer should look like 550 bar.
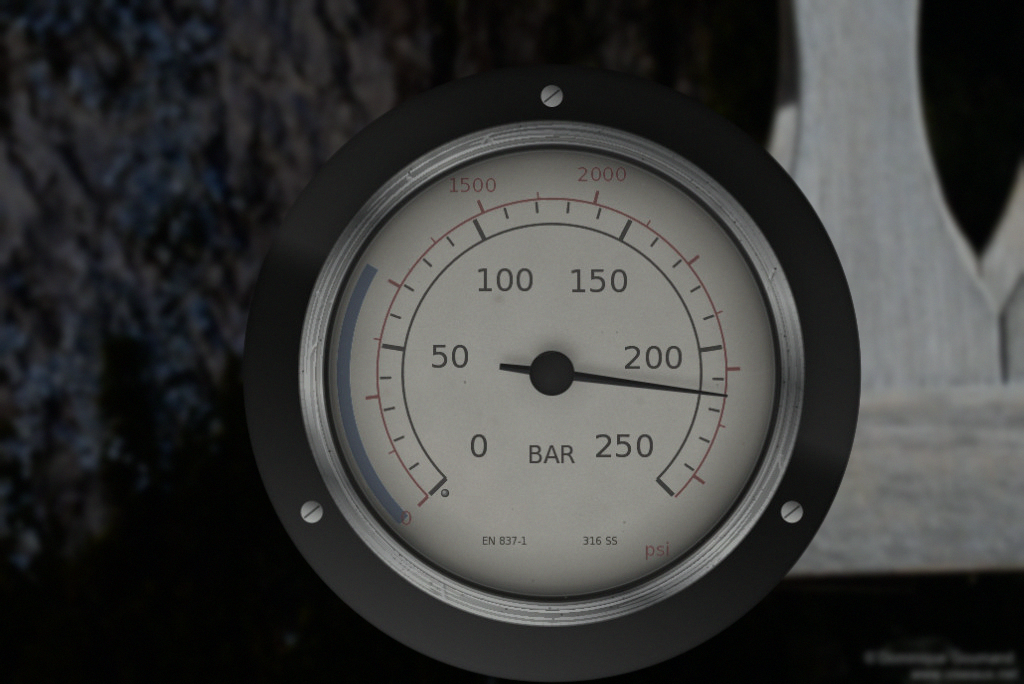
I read 215 bar
